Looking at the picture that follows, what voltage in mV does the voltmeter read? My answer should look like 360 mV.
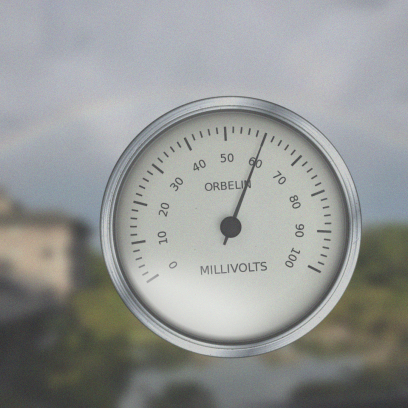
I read 60 mV
